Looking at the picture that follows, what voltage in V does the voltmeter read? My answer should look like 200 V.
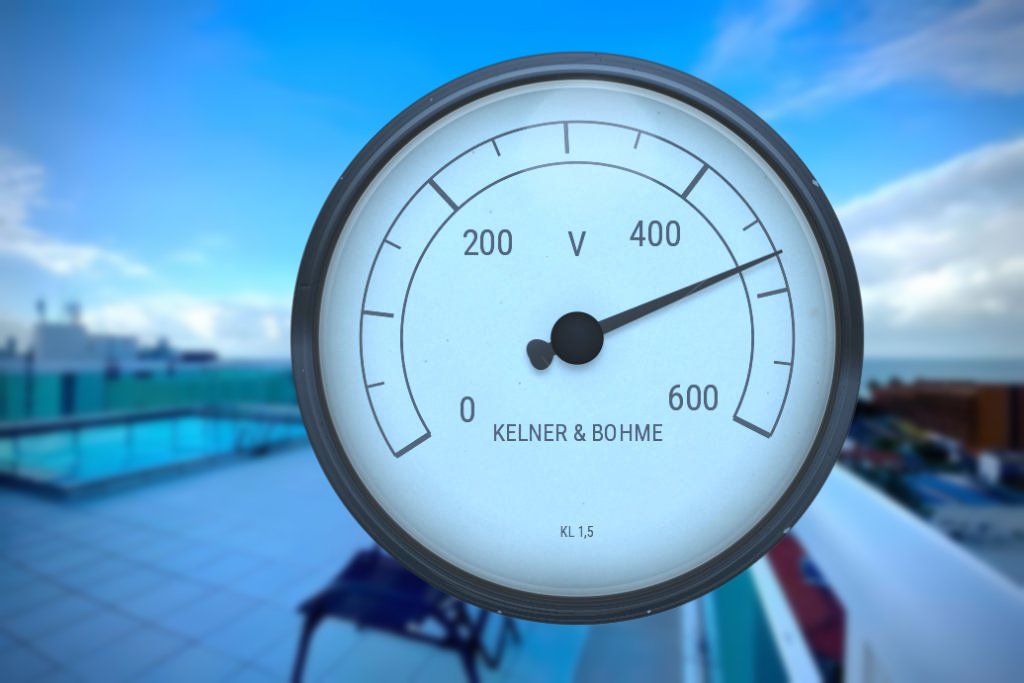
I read 475 V
